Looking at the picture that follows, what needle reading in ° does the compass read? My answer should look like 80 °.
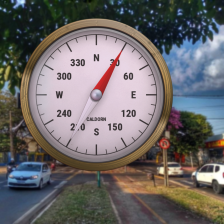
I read 30 °
